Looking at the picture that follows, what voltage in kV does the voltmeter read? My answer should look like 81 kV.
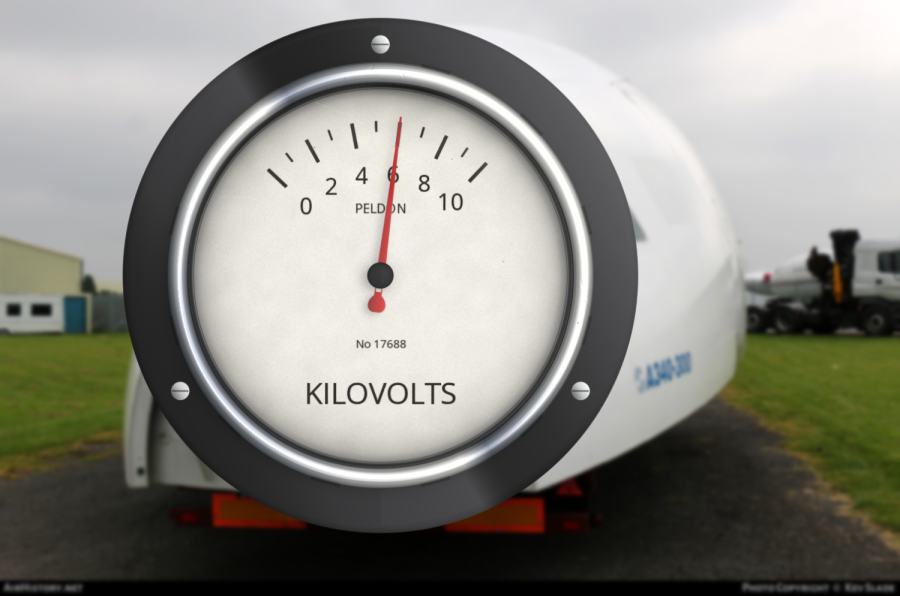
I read 6 kV
